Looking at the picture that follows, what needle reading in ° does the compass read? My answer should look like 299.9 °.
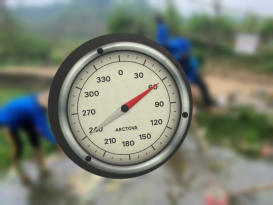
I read 60 °
